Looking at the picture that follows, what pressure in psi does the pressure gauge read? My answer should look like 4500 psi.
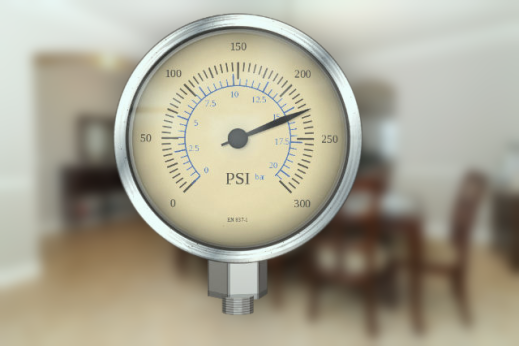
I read 225 psi
